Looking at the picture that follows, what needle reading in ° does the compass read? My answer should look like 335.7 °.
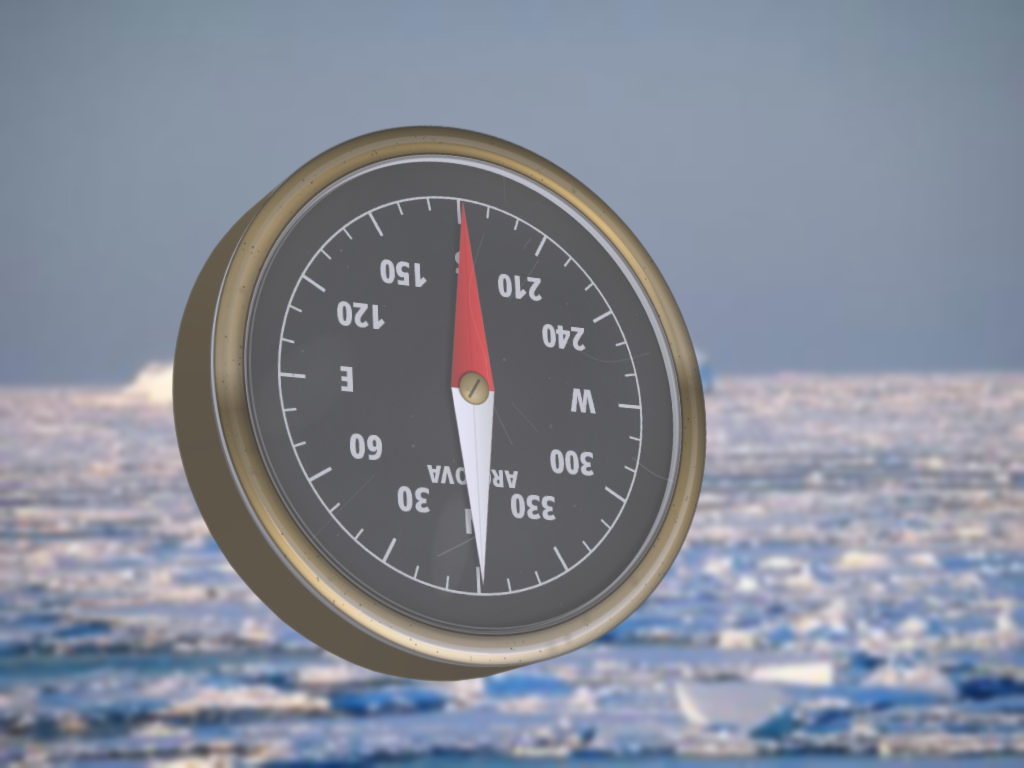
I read 180 °
